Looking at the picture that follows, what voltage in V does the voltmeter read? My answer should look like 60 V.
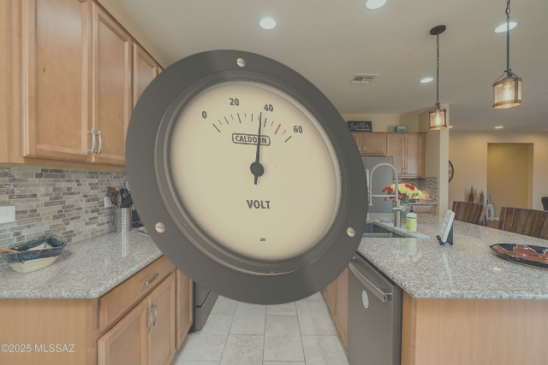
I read 35 V
